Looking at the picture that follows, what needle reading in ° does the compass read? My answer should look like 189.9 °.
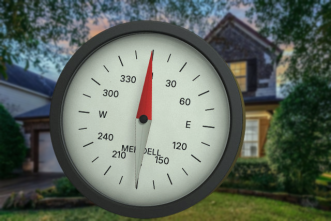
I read 0 °
